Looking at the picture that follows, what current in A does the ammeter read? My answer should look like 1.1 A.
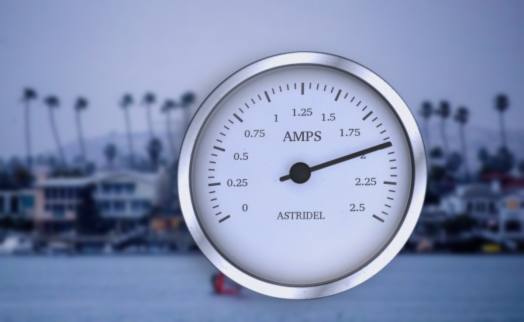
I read 2 A
